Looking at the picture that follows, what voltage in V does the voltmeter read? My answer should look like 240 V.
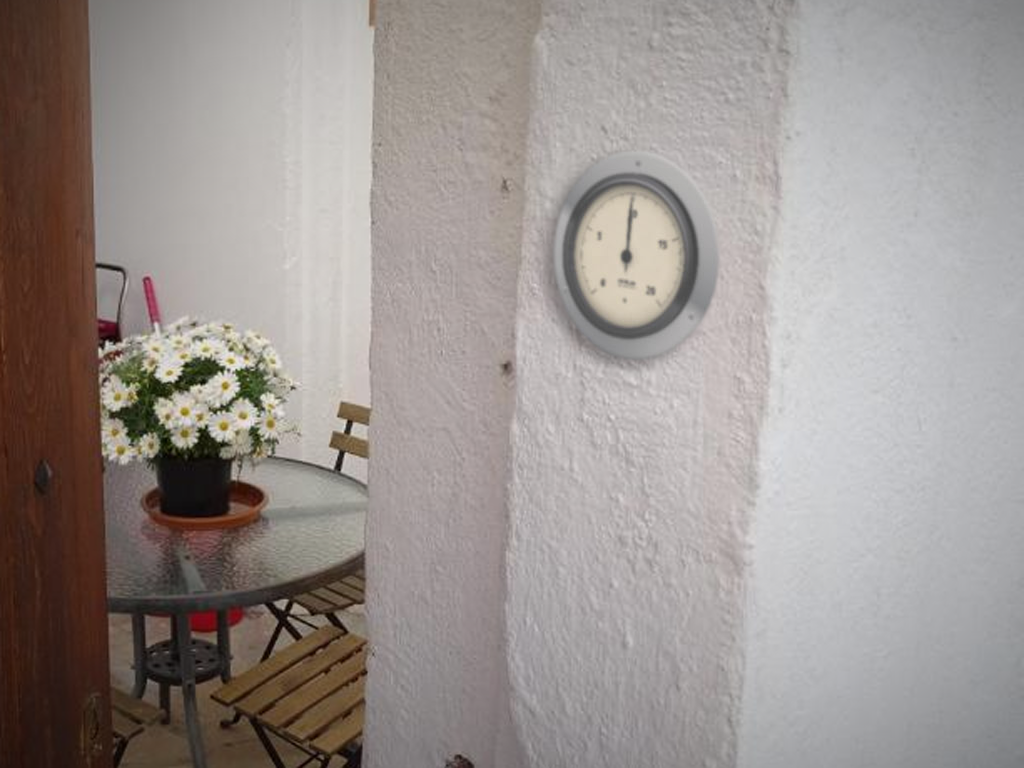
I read 10 V
